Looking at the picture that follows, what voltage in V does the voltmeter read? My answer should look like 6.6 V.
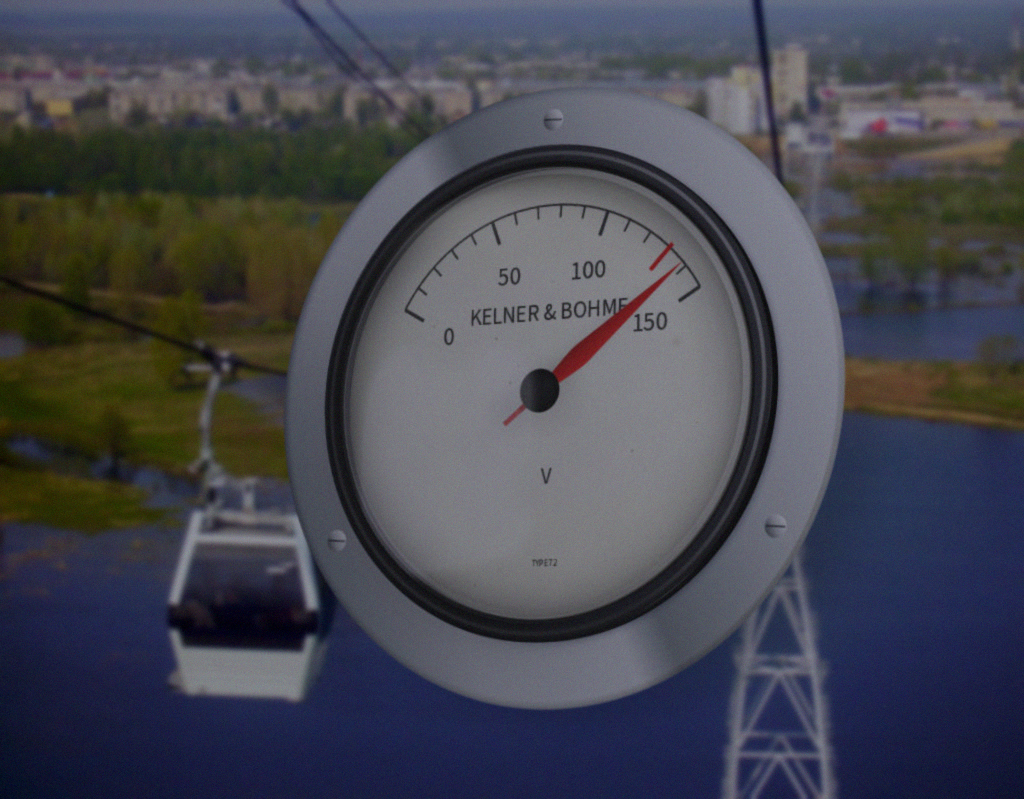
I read 140 V
